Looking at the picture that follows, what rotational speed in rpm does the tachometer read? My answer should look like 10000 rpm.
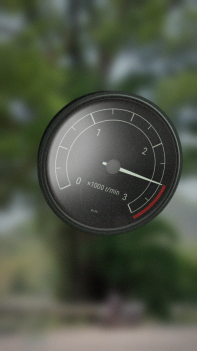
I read 2500 rpm
